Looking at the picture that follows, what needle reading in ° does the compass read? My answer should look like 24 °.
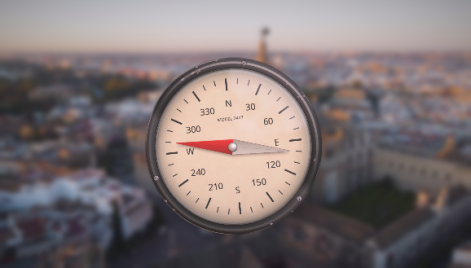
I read 280 °
